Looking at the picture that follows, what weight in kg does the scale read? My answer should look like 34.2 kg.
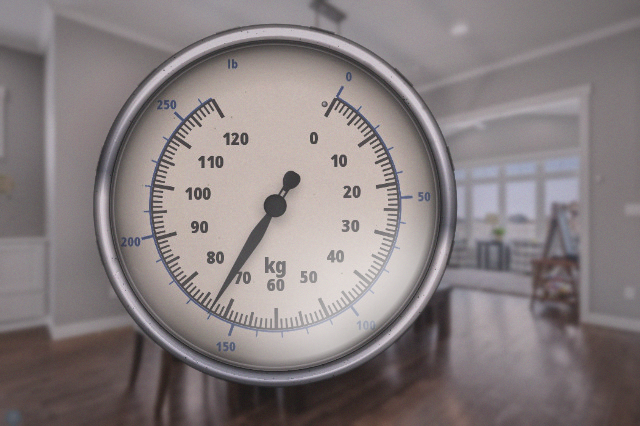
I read 73 kg
